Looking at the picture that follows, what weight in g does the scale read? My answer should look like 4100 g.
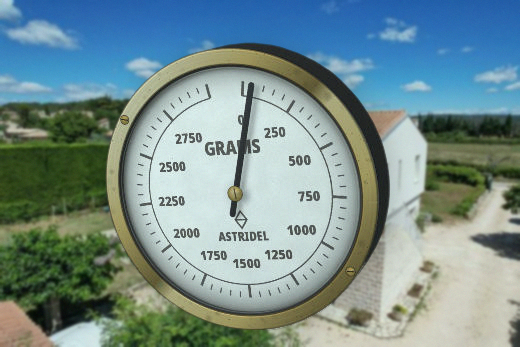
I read 50 g
